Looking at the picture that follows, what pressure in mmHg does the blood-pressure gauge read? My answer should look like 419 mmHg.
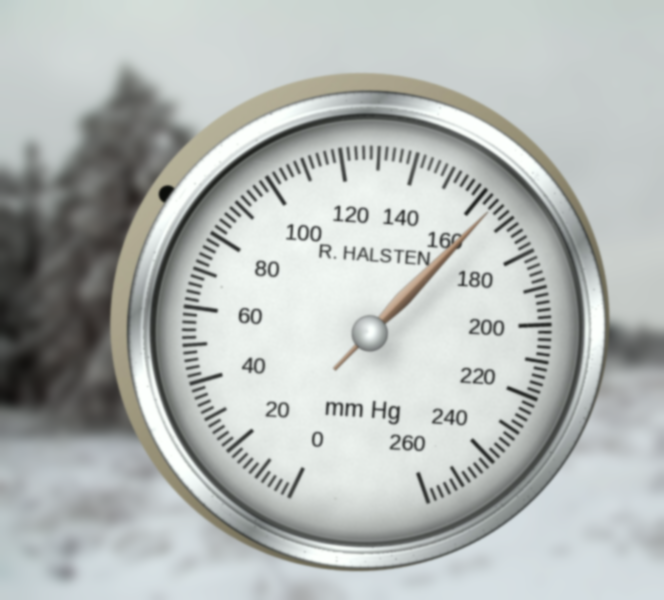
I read 164 mmHg
